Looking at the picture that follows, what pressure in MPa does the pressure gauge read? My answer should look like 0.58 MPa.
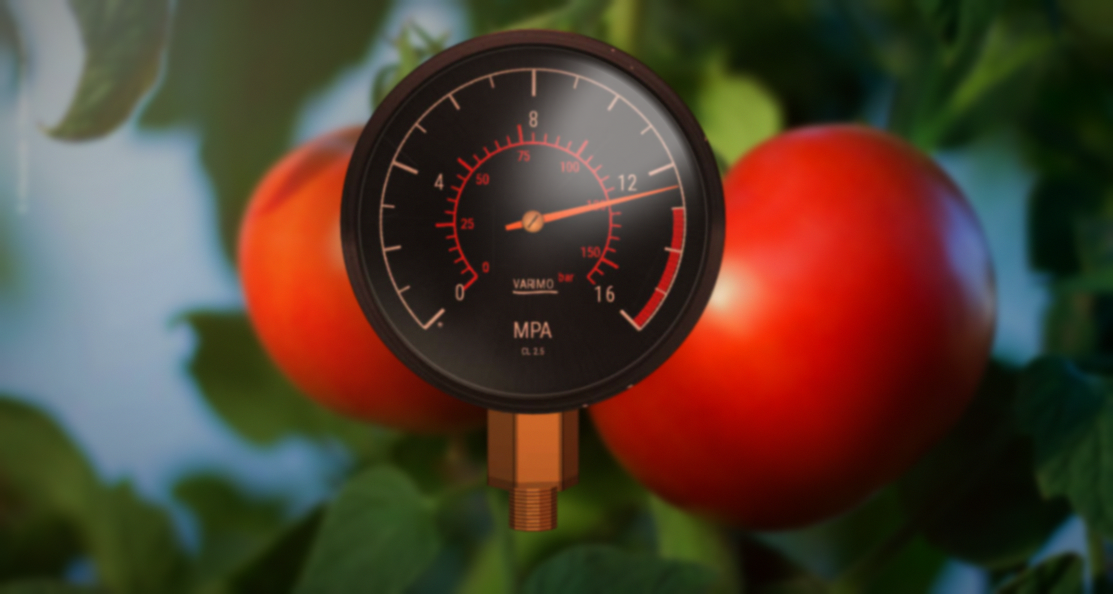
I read 12.5 MPa
